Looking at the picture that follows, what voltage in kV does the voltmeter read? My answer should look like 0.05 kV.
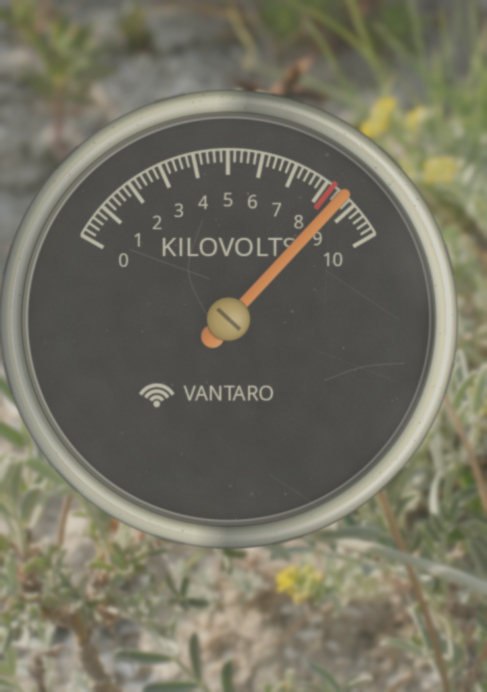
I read 8.6 kV
